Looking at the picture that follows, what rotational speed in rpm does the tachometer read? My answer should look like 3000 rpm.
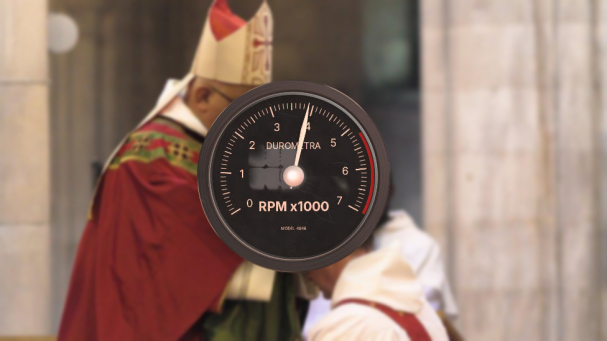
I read 3900 rpm
